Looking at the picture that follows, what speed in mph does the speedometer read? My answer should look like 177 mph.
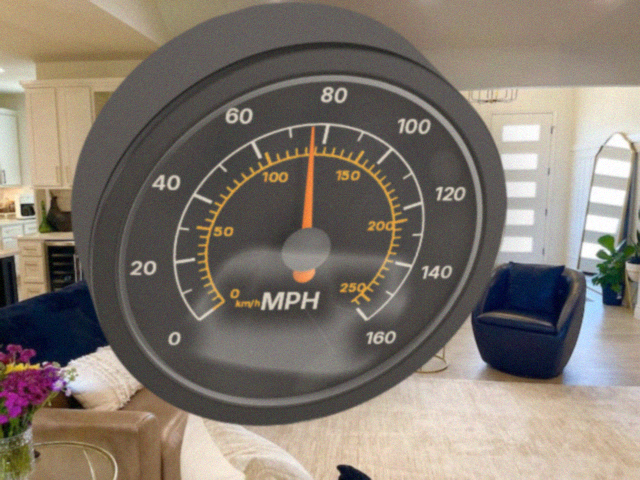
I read 75 mph
